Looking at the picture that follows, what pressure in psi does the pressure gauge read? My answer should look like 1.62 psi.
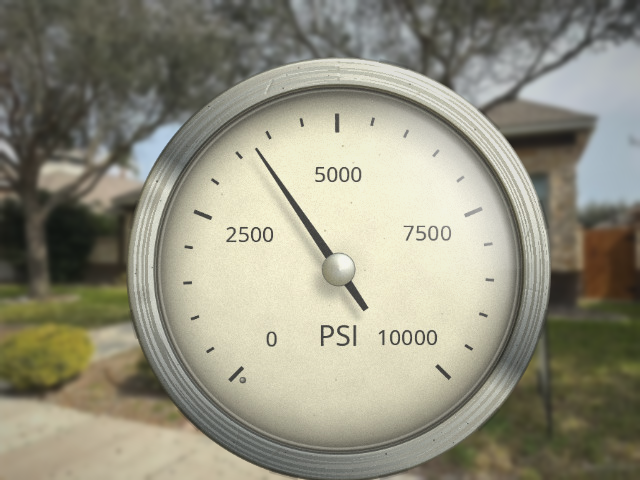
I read 3750 psi
